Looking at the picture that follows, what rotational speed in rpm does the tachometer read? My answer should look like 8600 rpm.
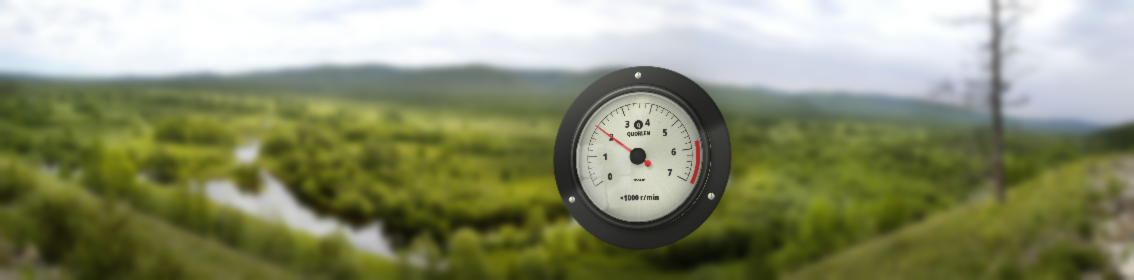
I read 2000 rpm
